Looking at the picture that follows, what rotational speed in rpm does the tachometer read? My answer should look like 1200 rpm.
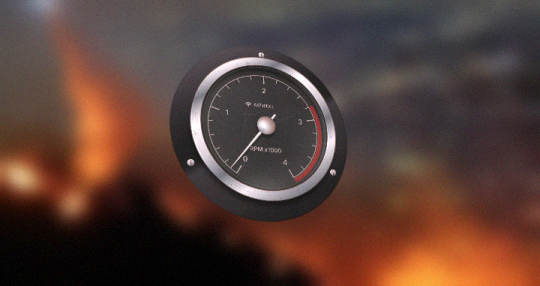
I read 100 rpm
